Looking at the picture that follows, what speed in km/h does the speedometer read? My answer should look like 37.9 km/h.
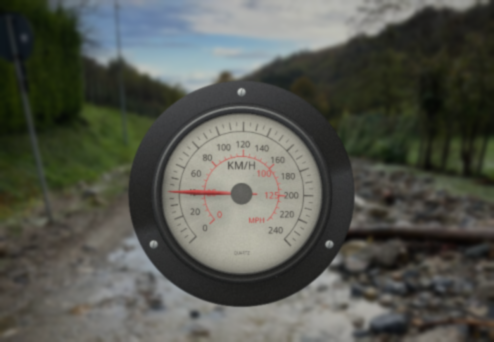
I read 40 km/h
